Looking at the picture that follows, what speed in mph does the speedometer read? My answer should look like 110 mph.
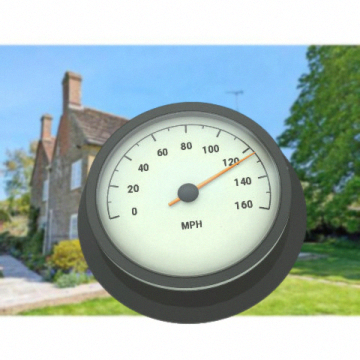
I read 125 mph
